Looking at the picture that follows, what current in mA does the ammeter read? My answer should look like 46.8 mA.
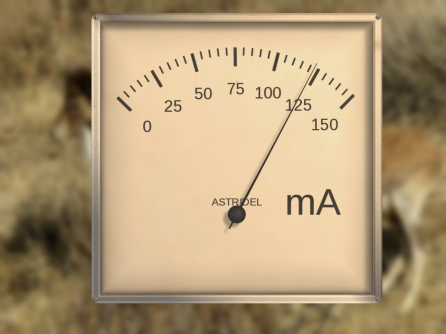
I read 122.5 mA
